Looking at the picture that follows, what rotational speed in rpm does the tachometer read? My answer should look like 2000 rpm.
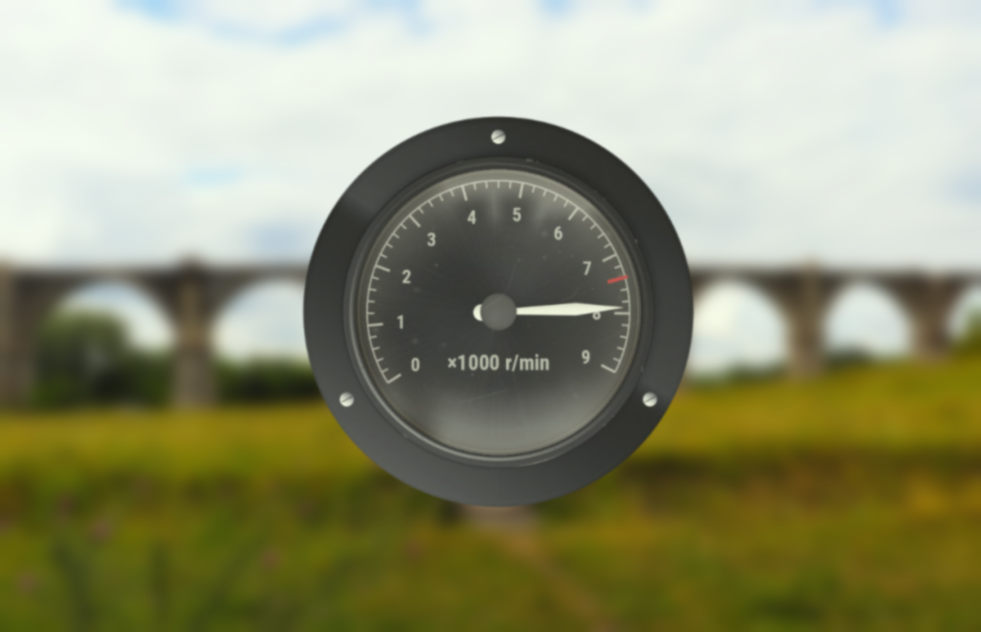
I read 7900 rpm
